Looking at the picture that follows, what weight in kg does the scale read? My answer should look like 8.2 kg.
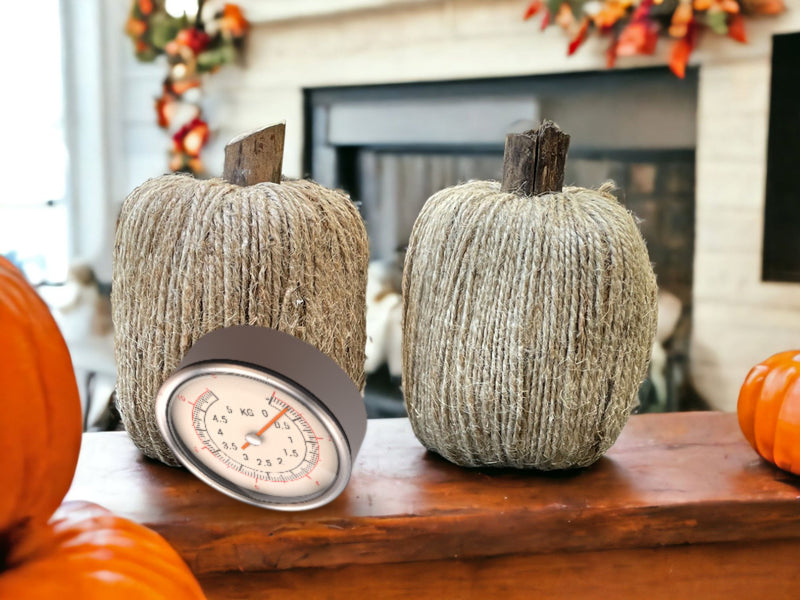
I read 0.25 kg
